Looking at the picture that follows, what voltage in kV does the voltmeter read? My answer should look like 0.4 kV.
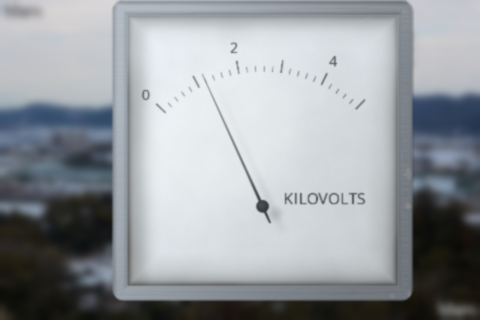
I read 1.2 kV
